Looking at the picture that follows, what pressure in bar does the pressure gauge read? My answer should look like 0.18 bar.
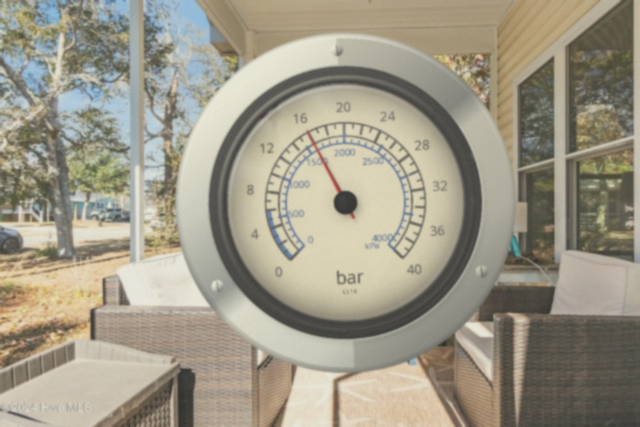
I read 16 bar
